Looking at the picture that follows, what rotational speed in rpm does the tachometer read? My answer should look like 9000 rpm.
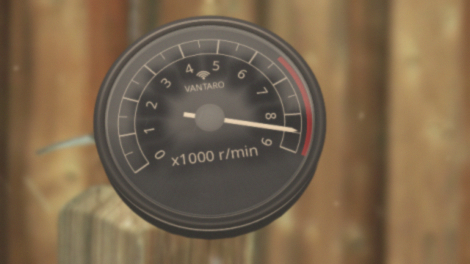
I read 8500 rpm
